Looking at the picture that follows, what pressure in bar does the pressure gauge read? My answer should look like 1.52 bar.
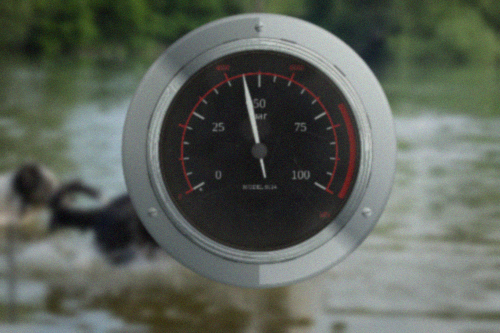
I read 45 bar
